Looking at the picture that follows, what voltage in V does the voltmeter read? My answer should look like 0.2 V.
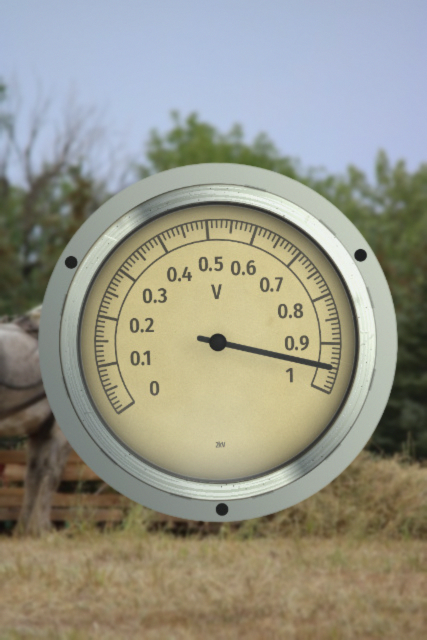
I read 0.95 V
